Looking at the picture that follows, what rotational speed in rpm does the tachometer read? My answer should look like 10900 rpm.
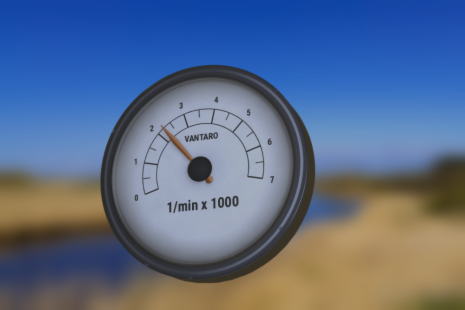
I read 2250 rpm
